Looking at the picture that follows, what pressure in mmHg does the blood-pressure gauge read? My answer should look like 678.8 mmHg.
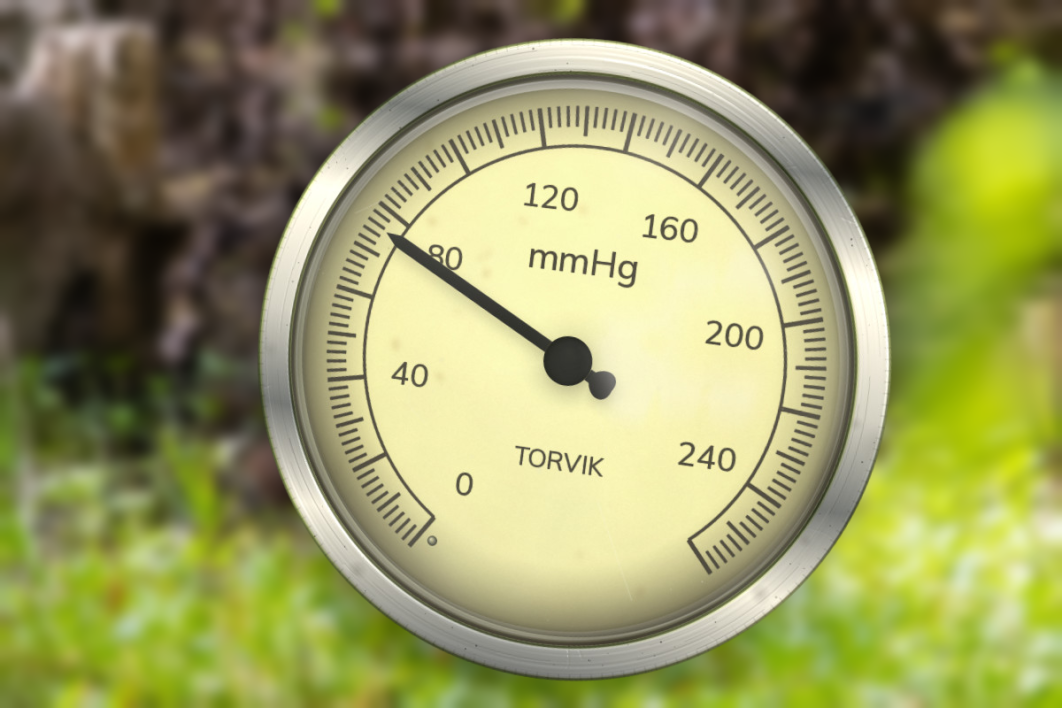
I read 76 mmHg
